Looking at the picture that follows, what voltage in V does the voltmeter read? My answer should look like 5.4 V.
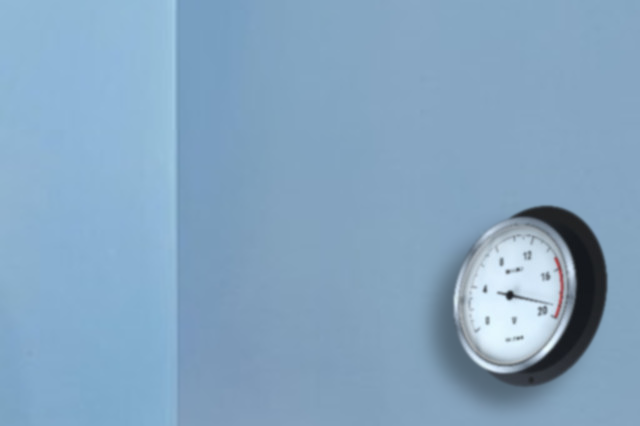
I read 19 V
